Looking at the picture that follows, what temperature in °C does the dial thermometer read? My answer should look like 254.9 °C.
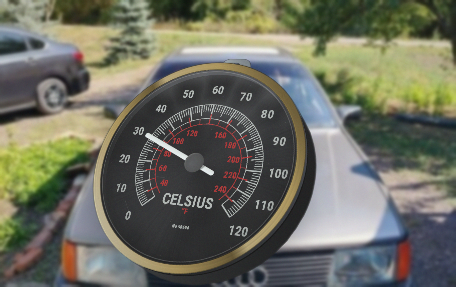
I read 30 °C
